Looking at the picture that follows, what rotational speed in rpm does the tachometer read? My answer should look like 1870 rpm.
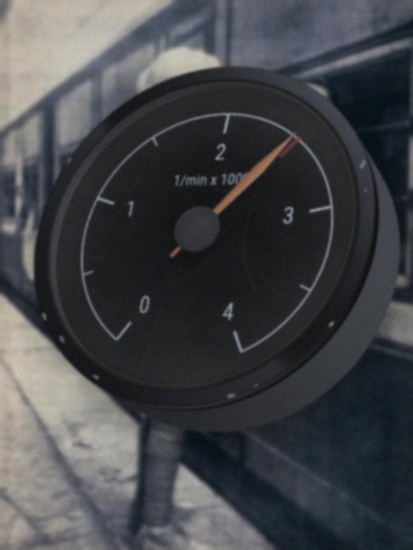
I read 2500 rpm
